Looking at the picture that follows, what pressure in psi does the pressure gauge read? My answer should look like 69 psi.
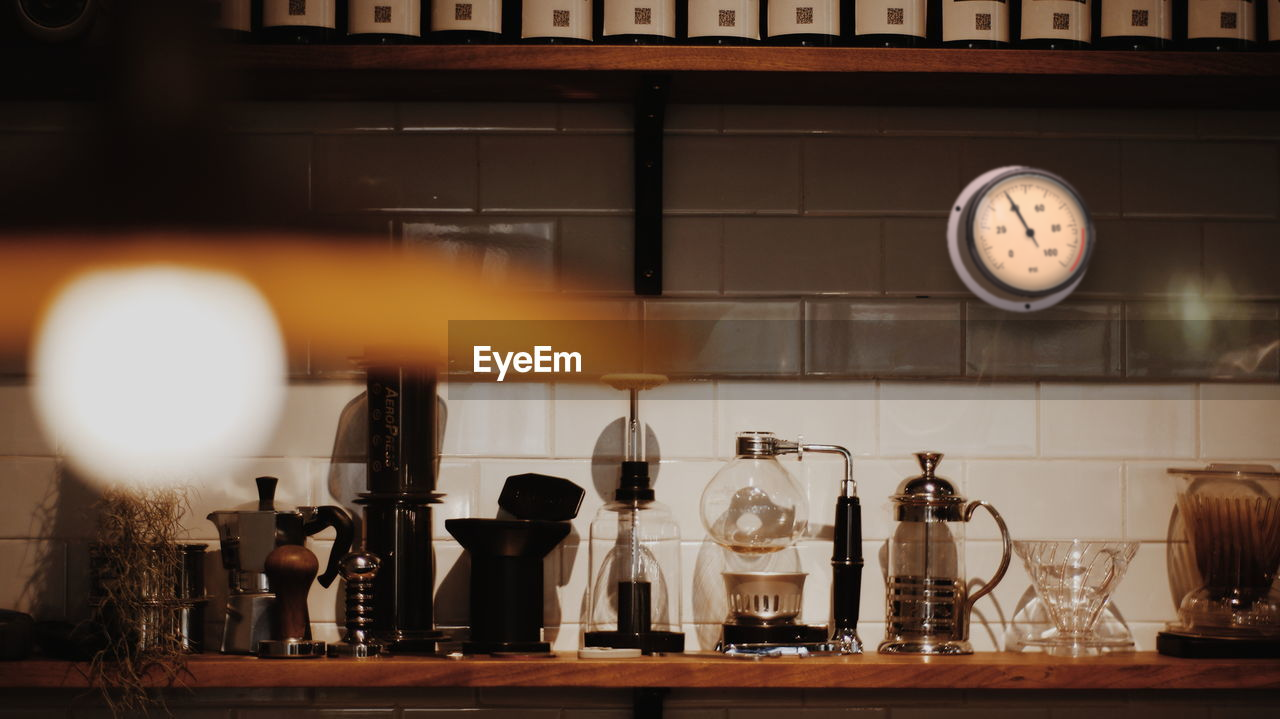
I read 40 psi
